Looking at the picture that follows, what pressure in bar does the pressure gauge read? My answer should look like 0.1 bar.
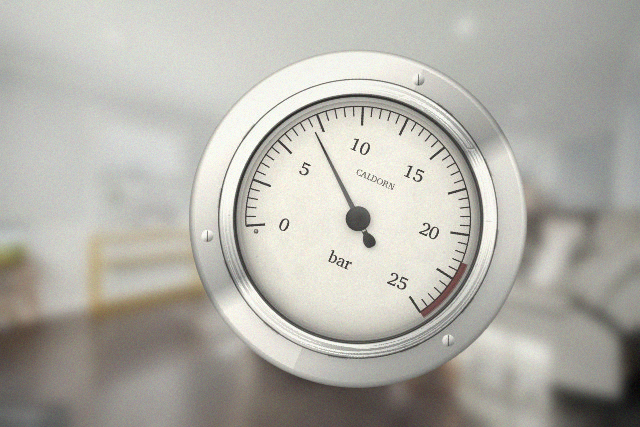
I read 7 bar
